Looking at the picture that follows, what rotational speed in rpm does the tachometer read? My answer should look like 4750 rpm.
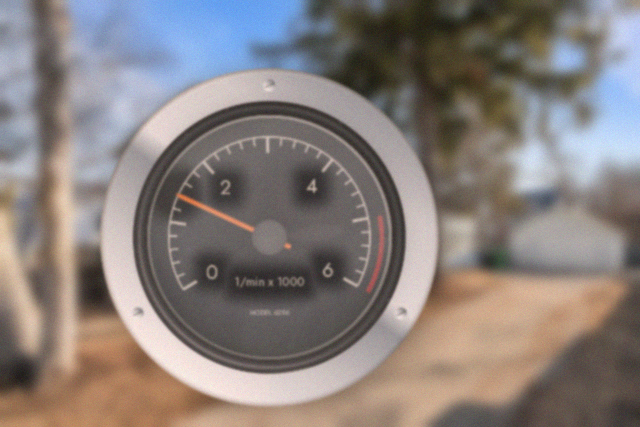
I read 1400 rpm
